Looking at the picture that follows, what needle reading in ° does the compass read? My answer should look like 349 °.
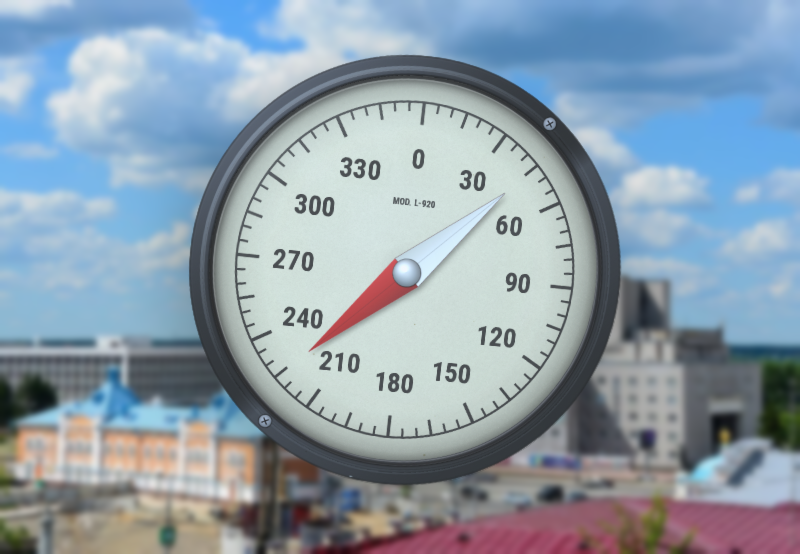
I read 225 °
